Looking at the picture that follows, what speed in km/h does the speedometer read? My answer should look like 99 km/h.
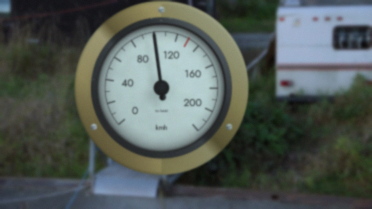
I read 100 km/h
